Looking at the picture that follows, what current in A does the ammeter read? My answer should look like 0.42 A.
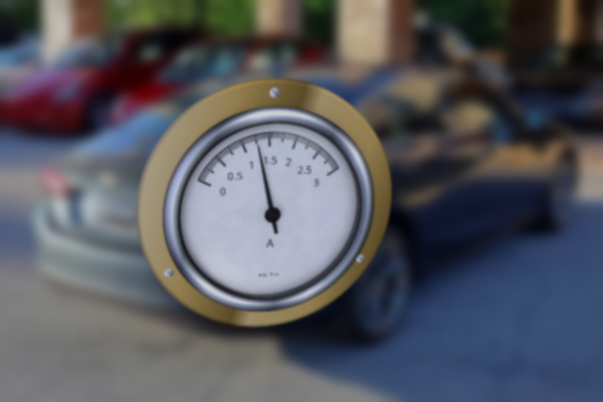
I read 1.25 A
